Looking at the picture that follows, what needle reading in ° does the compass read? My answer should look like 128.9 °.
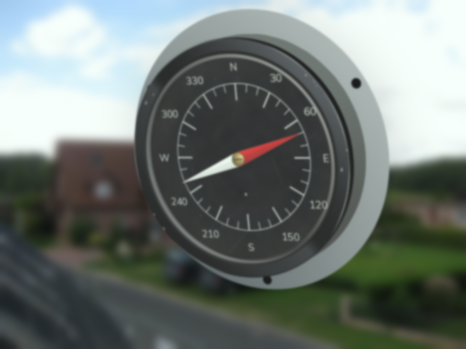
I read 70 °
